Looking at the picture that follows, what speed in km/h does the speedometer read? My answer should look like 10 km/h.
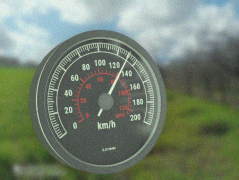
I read 130 km/h
